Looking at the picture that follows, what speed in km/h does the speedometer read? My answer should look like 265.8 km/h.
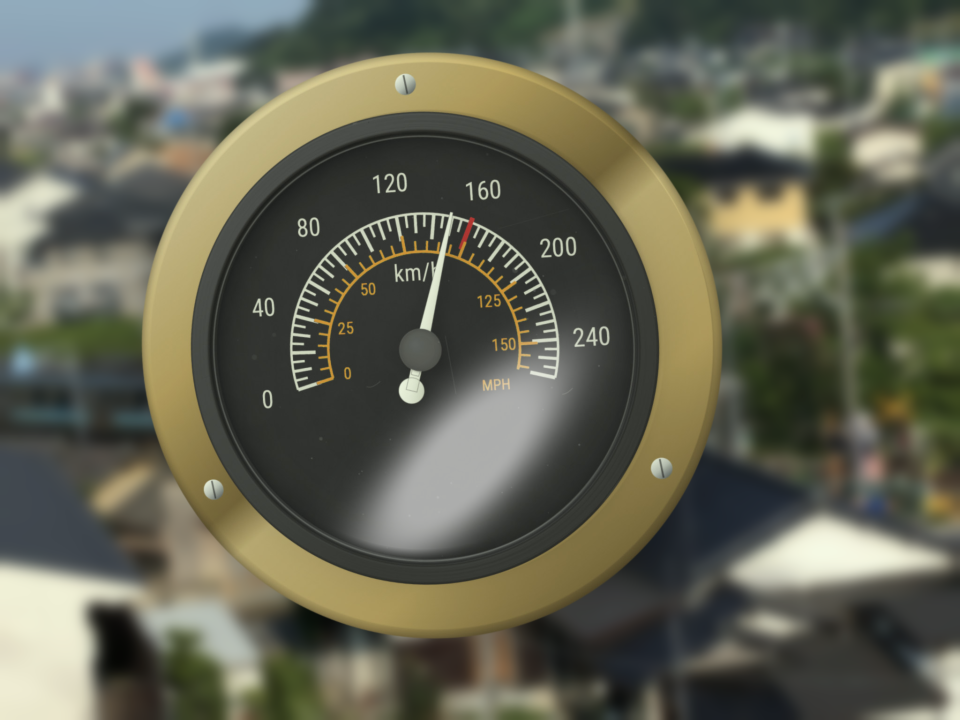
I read 150 km/h
